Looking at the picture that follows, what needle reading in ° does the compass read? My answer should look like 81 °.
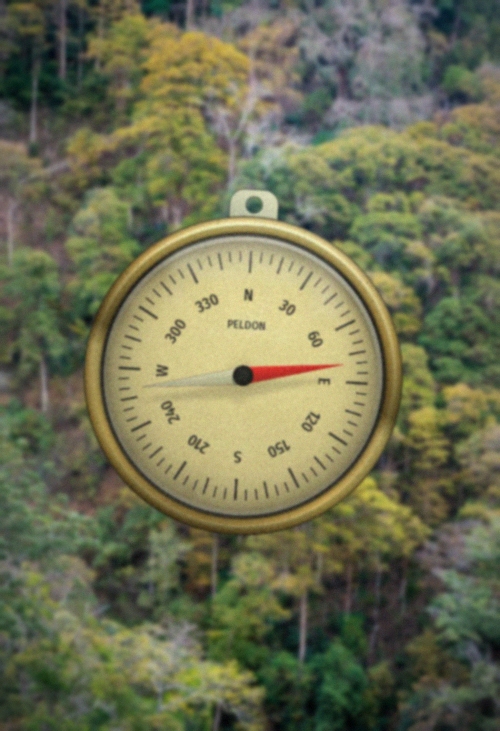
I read 80 °
